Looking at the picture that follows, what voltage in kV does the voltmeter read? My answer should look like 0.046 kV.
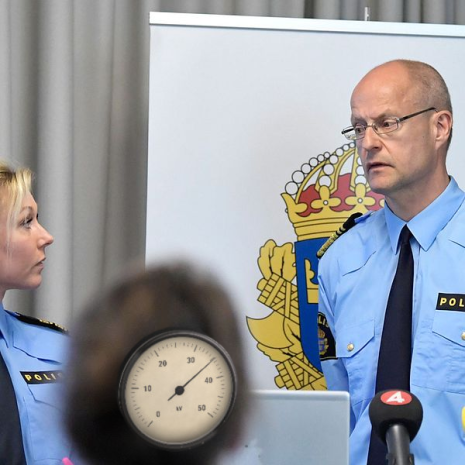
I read 35 kV
